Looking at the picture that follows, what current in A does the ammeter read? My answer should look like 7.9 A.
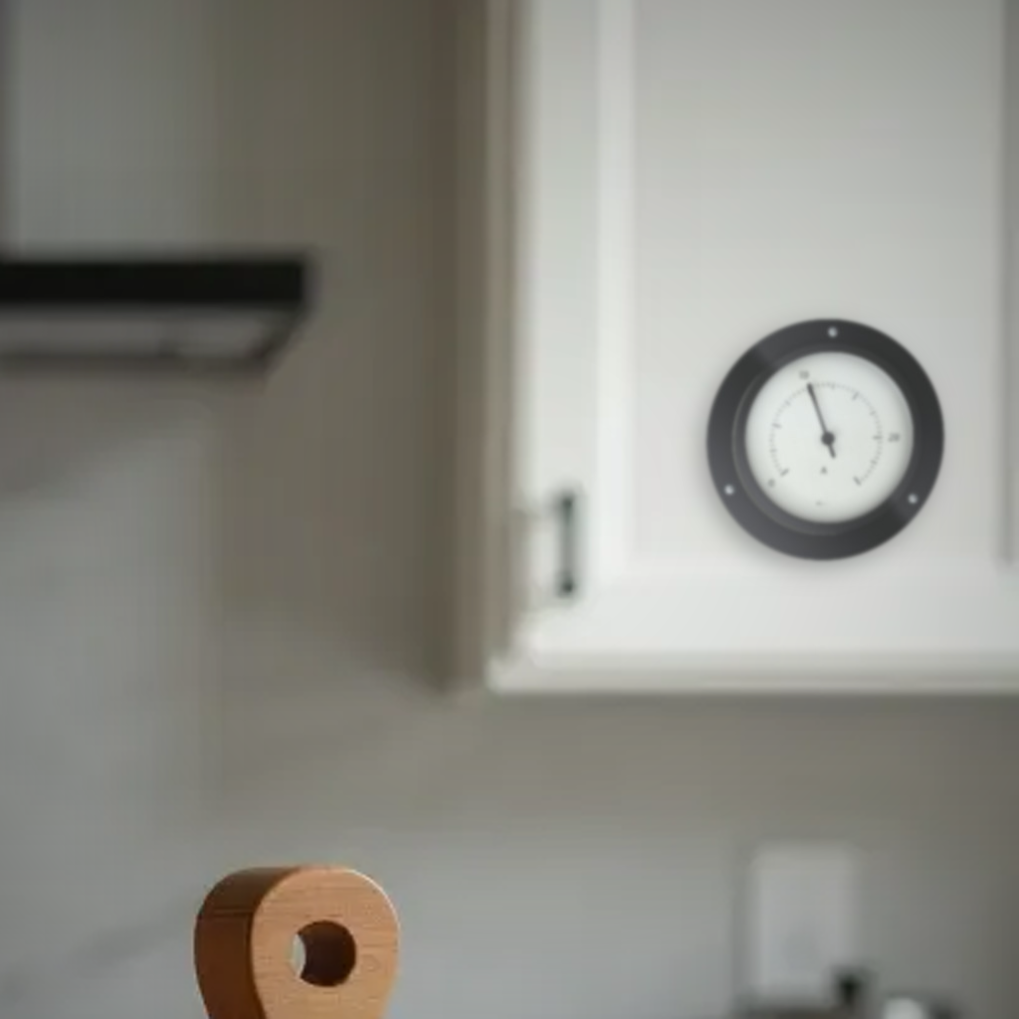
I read 10 A
